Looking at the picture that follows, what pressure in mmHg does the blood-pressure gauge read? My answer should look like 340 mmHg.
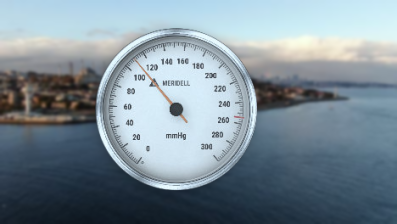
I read 110 mmHg
